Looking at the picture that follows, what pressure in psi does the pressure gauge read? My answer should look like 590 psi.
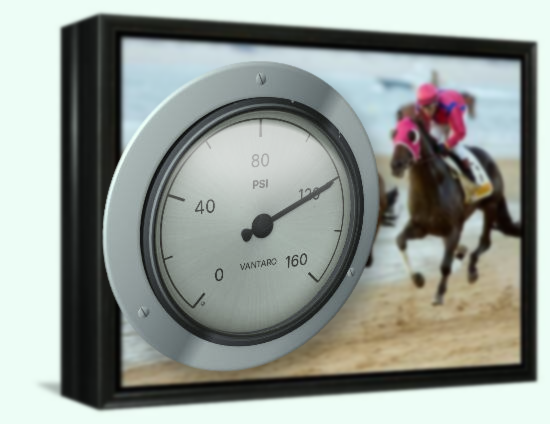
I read 120 psi
